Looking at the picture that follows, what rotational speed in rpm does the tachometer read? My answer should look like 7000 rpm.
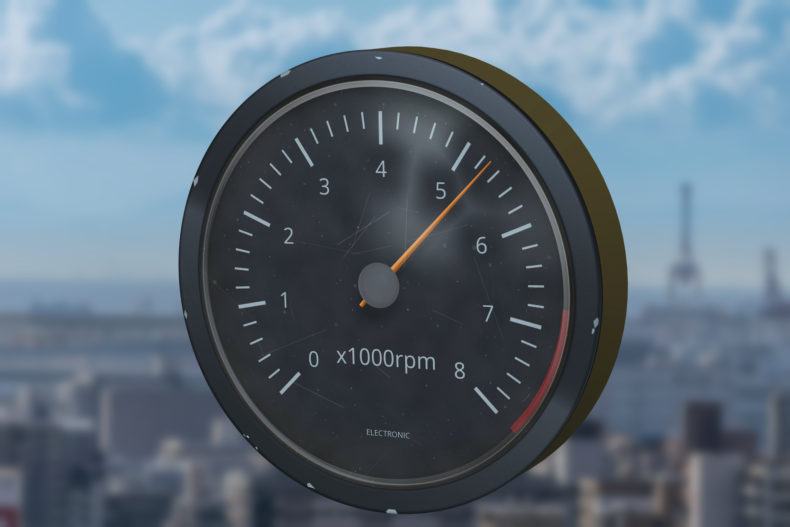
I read 5300 rpm
